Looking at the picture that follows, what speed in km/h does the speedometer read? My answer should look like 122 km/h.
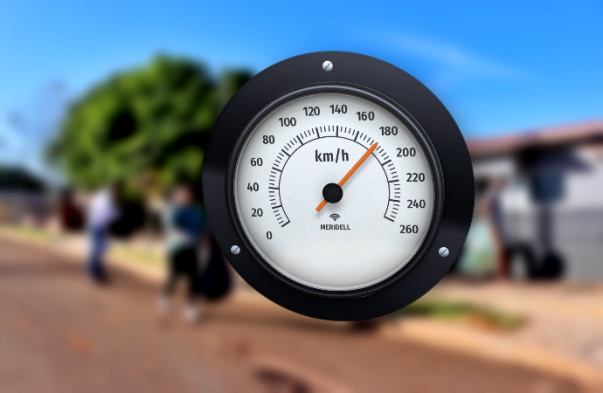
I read 180 km/h
